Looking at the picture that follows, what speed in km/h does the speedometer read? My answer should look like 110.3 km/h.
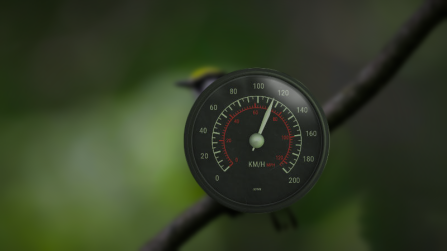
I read 115 km/h
